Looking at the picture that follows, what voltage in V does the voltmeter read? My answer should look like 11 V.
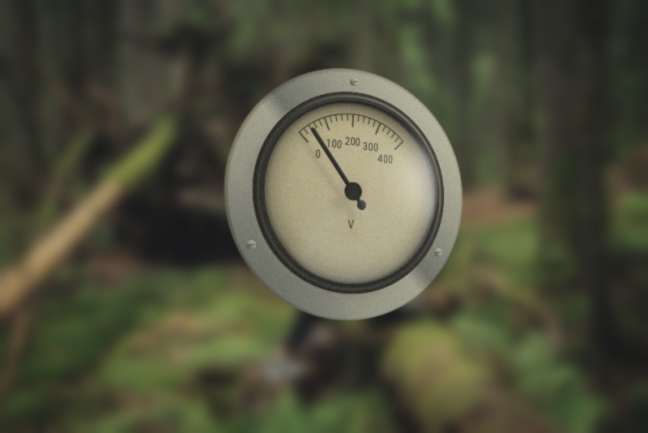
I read 40 V
